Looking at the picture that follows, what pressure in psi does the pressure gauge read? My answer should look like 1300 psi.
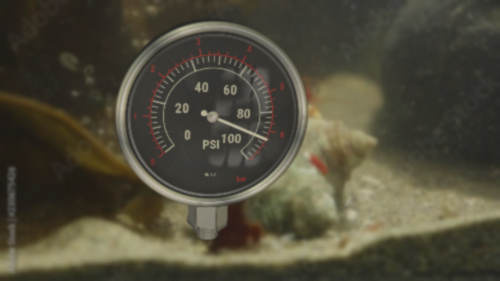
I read 90 psi
